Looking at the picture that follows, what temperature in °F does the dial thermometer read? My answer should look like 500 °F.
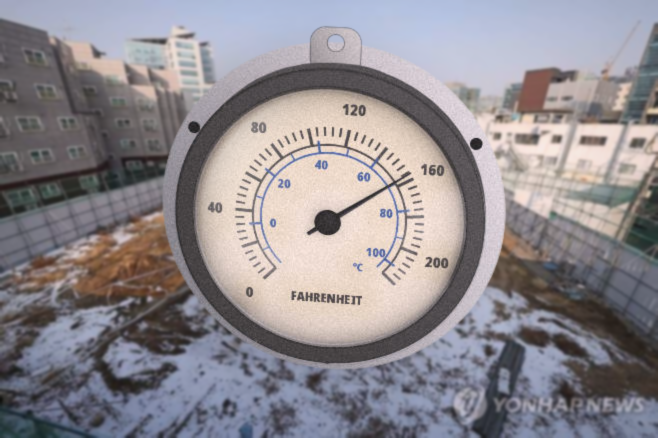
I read 156 °F
